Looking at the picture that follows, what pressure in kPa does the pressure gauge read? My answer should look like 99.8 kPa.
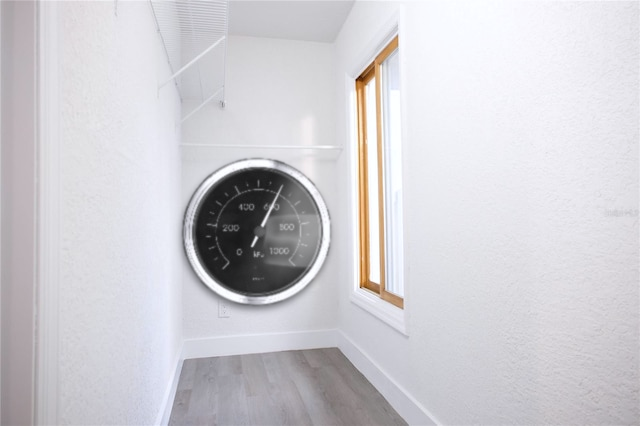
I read 600 kPa
